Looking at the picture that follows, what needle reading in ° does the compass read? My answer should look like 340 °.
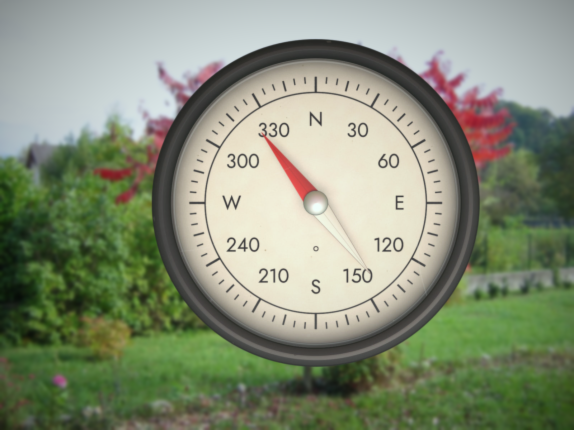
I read 322.5 °
